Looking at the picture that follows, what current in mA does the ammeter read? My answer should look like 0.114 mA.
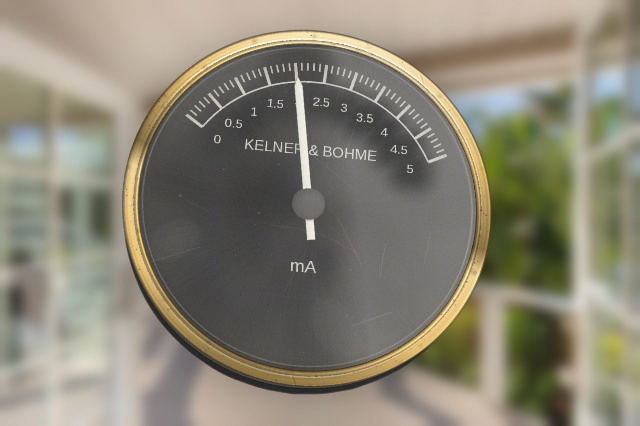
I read 2 mA
